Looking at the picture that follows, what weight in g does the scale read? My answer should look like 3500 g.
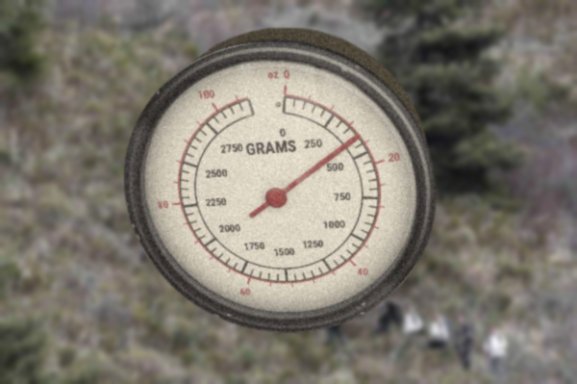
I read 400 g
